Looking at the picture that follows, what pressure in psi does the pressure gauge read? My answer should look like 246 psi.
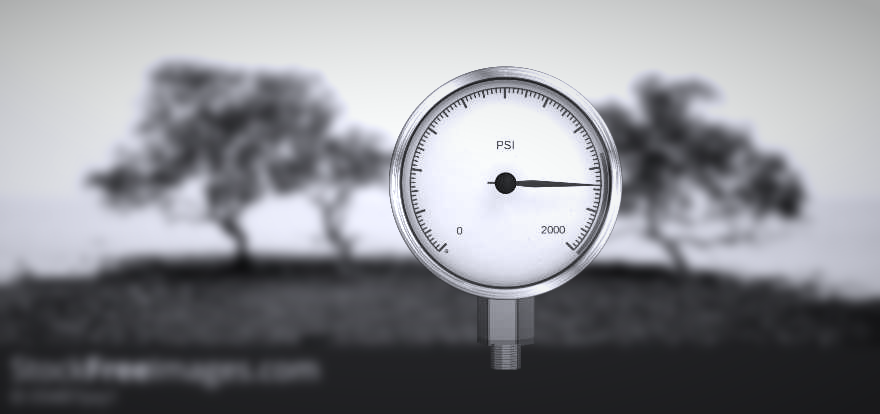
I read 1680 psi
